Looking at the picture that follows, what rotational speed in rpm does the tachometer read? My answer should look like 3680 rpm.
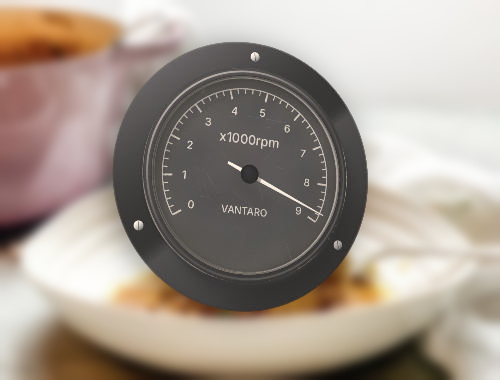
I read 8800 rpm
